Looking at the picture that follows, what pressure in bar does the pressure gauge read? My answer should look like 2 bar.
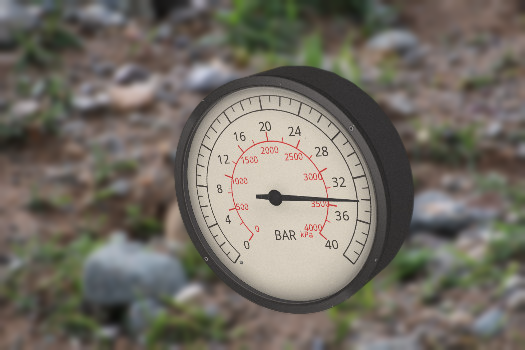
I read 34 bar
